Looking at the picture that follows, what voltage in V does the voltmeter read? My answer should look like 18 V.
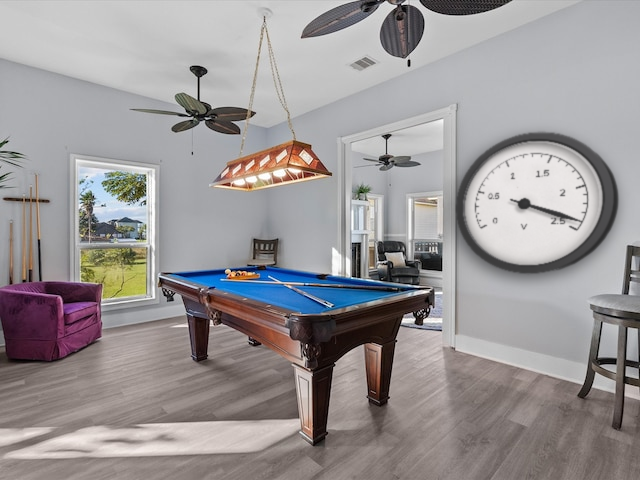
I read 2.4 V
